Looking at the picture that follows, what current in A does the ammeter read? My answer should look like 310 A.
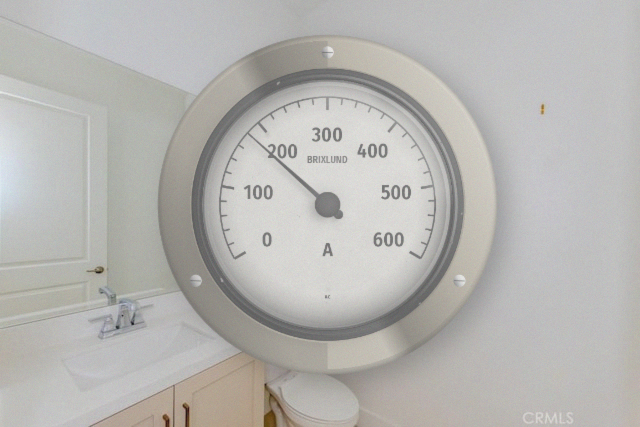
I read 180 A
